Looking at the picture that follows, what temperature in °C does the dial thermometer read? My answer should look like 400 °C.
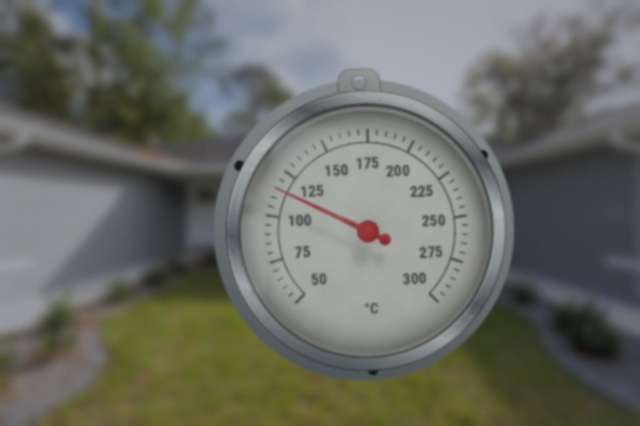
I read 115 °C
